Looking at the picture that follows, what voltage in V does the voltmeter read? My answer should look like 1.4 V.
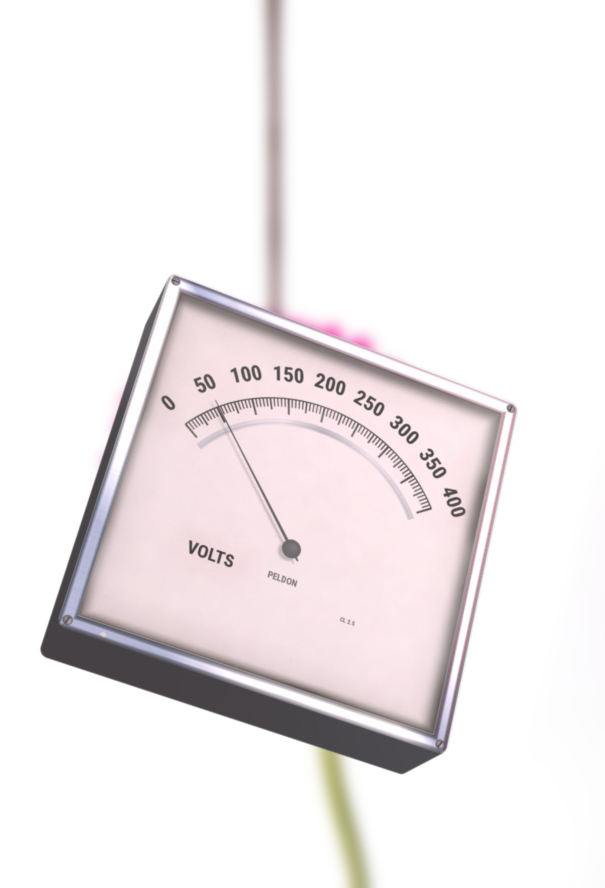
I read 50 V
